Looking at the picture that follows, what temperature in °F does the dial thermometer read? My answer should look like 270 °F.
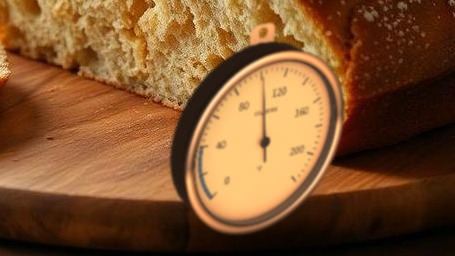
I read 100 °F
